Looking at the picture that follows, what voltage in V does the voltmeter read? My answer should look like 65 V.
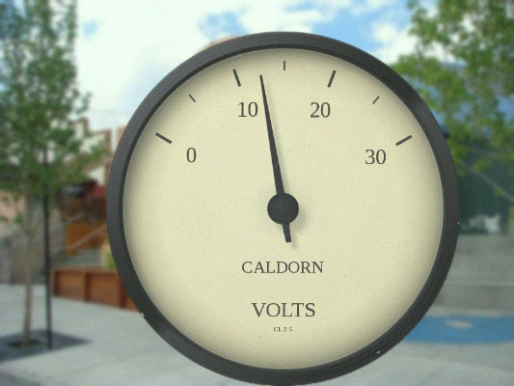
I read 12.5 V
